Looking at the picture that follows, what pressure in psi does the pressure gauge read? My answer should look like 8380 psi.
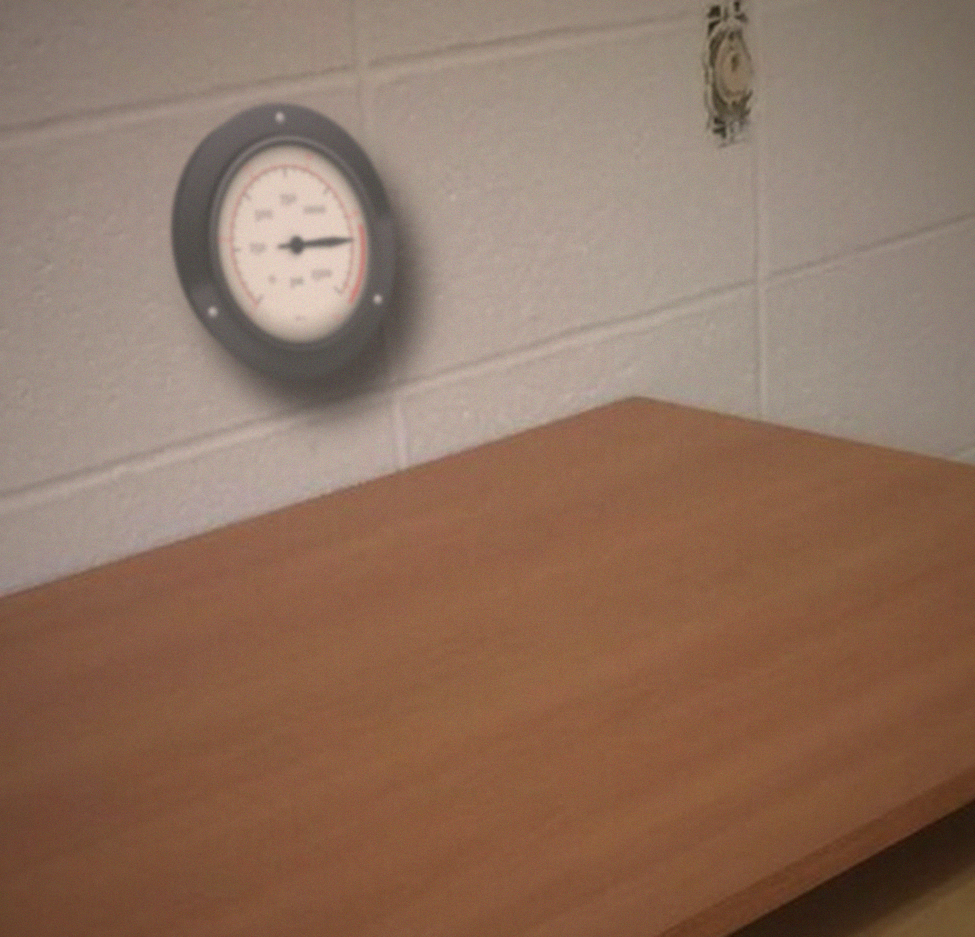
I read 1250 psi
